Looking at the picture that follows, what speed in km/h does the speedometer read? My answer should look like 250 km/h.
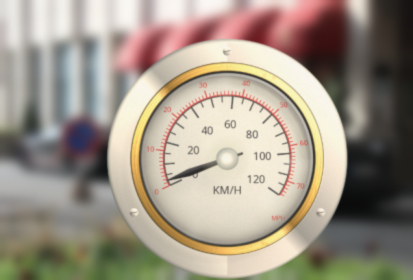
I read 2.5 km/h
